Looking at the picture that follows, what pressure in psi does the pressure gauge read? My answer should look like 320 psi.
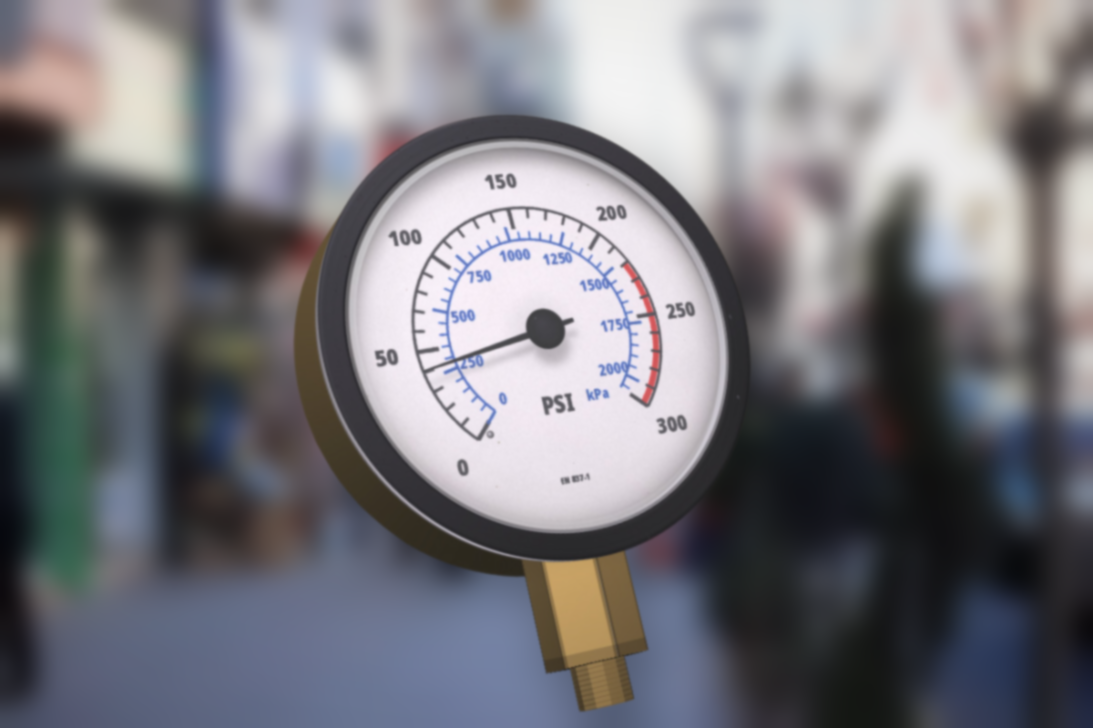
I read 40 psi
